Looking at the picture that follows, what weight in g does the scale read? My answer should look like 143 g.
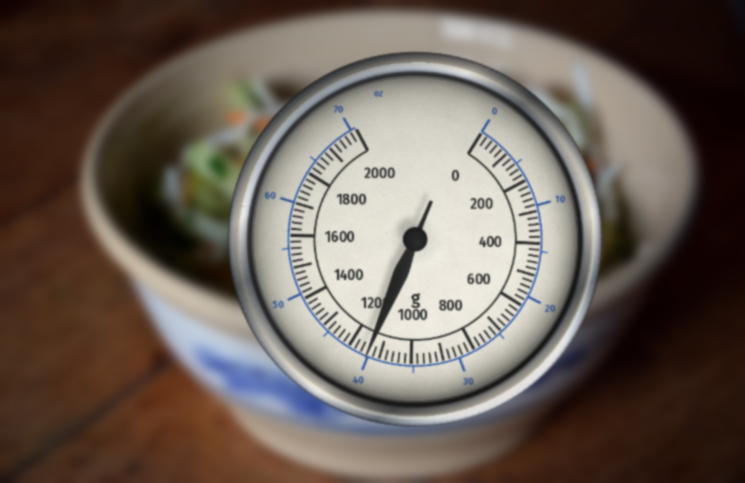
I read 1140 g
